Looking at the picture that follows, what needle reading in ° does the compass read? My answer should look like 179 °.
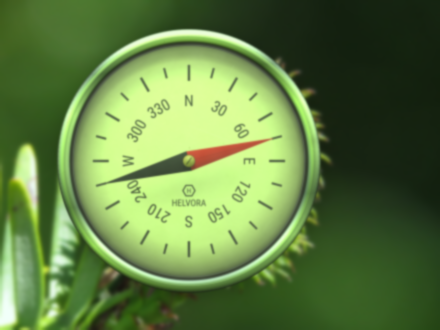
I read 75 °
